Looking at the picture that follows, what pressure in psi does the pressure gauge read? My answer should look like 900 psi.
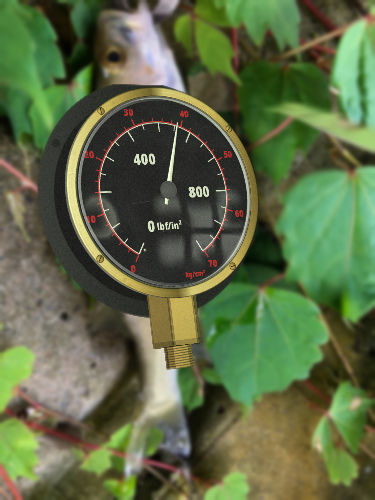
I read 550 psi
